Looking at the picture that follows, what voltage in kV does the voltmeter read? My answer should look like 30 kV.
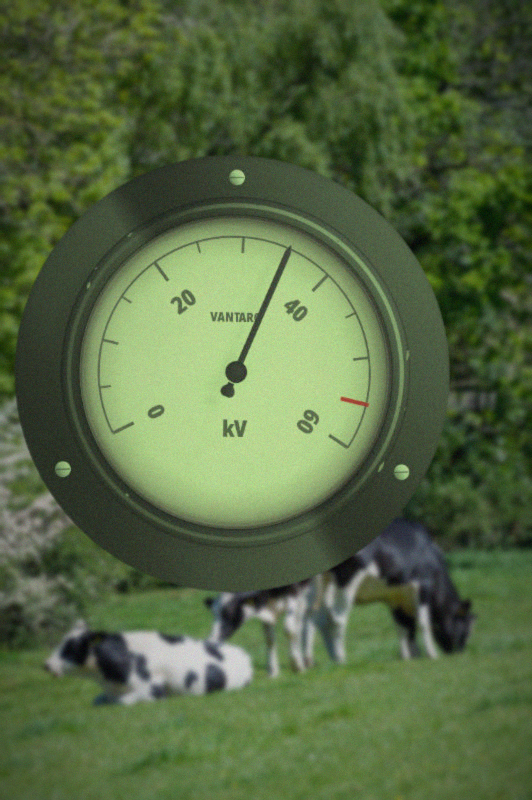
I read 35 kV
